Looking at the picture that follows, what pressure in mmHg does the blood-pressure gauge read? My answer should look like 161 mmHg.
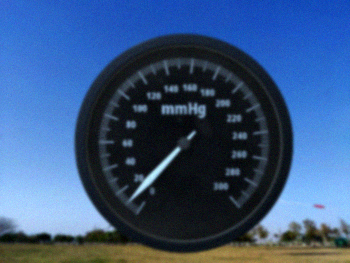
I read 10 mmHg
